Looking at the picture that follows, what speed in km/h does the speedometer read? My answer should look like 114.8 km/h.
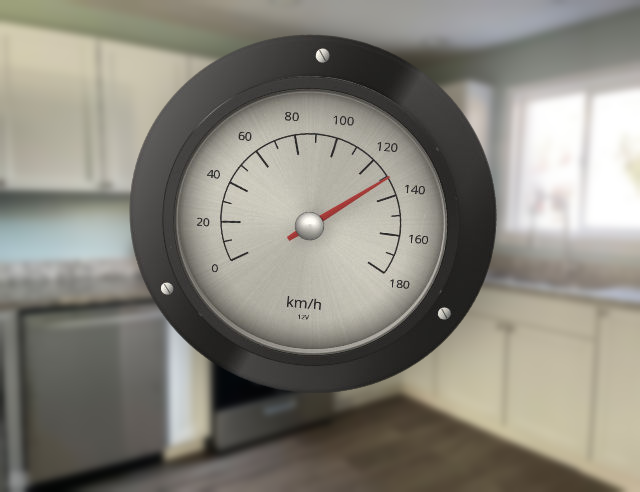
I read 130 km/h
